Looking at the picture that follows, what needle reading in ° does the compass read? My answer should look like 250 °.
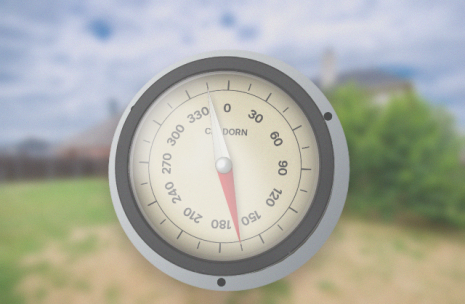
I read 165 °
